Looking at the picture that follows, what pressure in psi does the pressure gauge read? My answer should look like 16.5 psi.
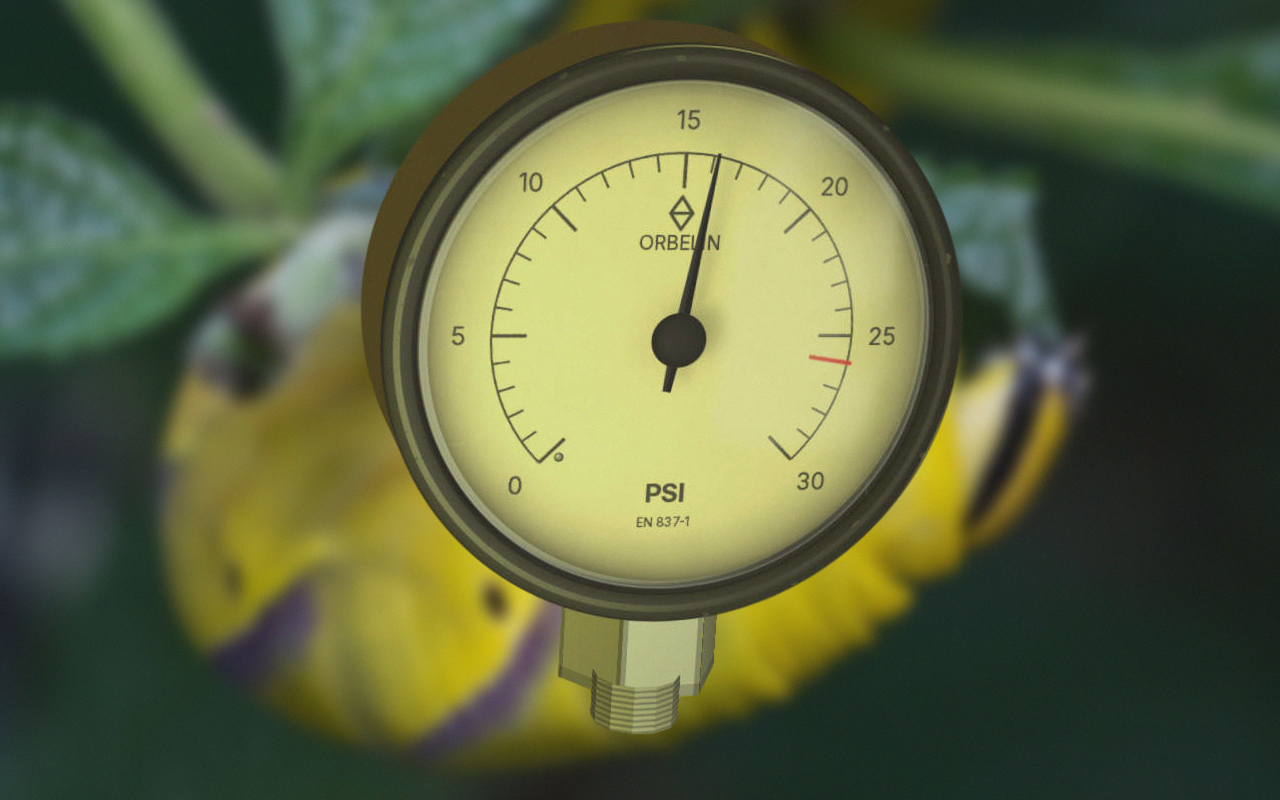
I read 16 psi
